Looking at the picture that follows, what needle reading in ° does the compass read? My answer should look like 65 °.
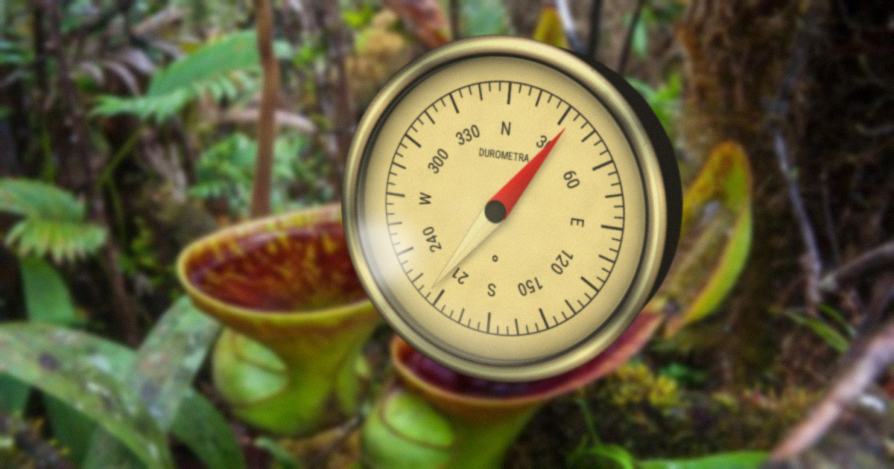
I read 35 °
